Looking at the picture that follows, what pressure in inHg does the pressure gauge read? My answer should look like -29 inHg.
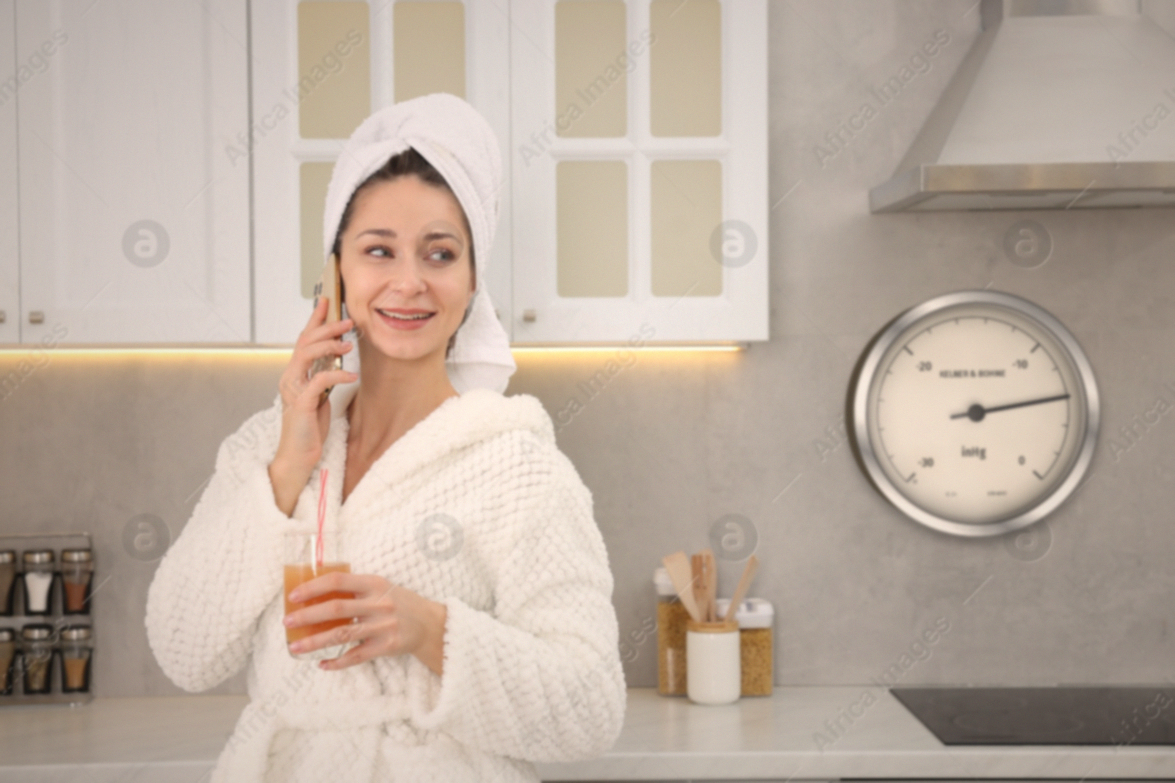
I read -6 inHg
